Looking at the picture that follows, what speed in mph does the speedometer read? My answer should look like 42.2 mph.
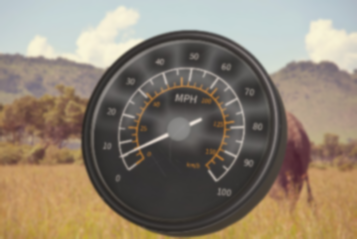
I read 5 mph
